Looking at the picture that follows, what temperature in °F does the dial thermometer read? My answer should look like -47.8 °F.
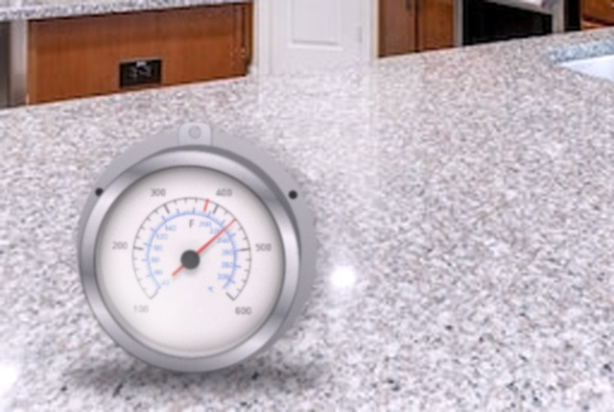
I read 440 °F
